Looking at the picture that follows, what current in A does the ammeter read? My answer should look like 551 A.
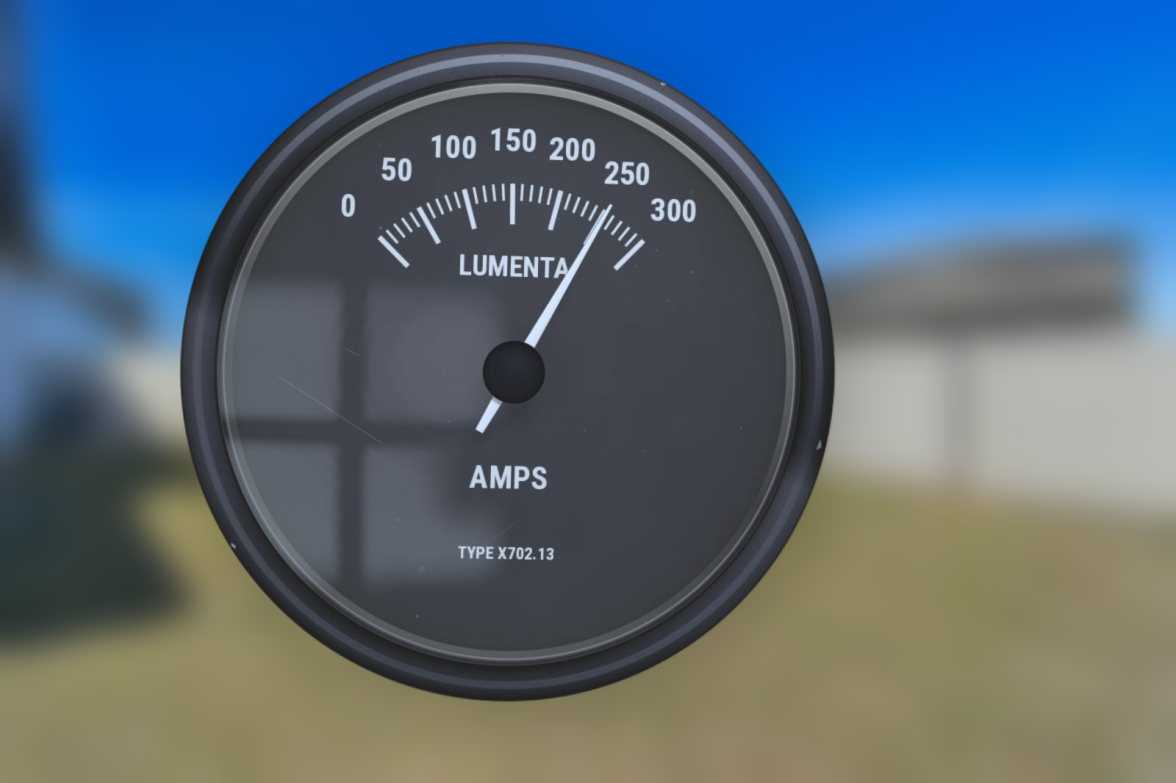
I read 250 A
